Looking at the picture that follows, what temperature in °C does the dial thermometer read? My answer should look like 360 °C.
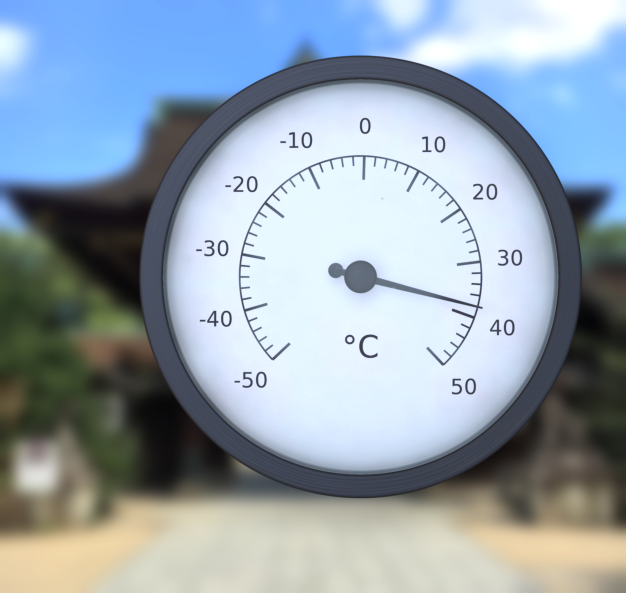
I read 38 °C
